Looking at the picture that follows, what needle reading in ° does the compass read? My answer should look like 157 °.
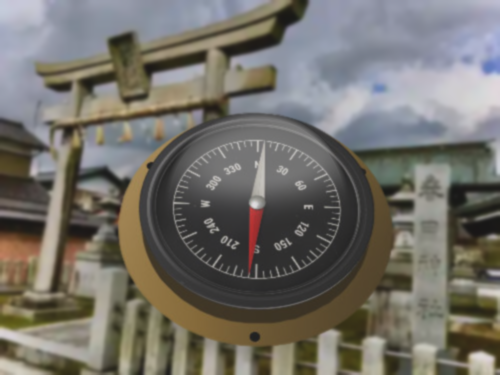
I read 185 °
